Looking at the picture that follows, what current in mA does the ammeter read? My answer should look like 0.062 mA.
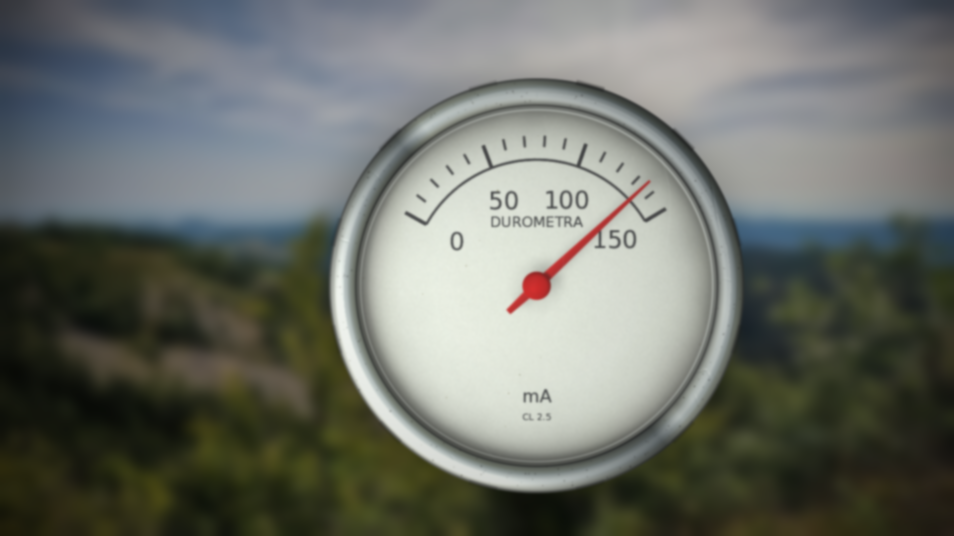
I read 135 mA
